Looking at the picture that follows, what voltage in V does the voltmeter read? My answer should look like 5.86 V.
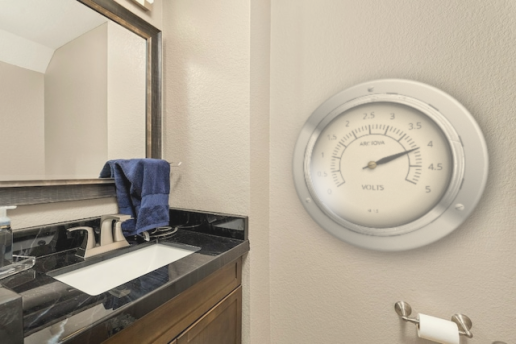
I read 4 V
